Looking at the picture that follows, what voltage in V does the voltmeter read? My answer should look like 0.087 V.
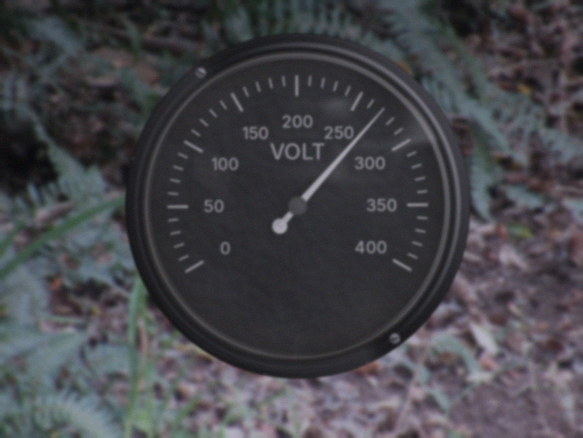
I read 270 V
